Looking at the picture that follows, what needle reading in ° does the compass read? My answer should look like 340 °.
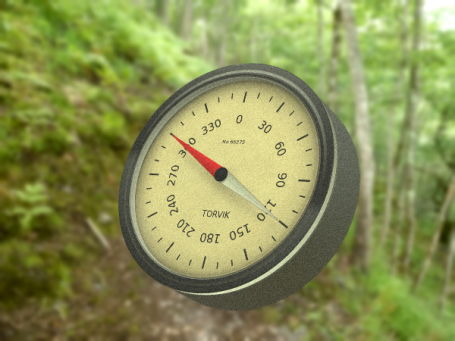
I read 300 °
